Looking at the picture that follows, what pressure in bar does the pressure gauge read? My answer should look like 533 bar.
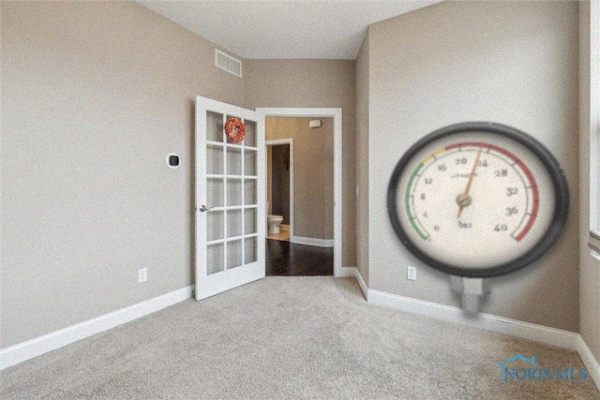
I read 23 bar
